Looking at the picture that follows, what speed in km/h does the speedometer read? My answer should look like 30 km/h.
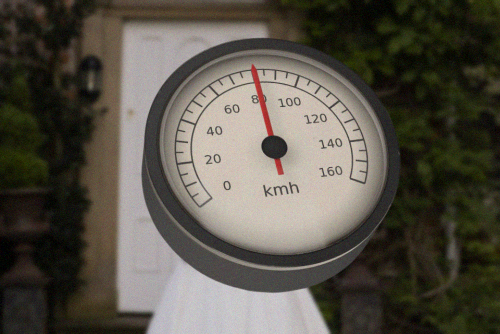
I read 80 km/h
